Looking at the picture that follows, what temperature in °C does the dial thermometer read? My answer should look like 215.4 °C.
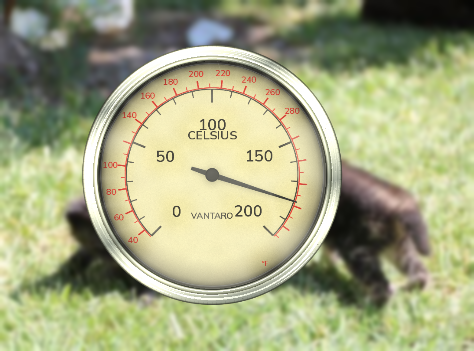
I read 180 °C
